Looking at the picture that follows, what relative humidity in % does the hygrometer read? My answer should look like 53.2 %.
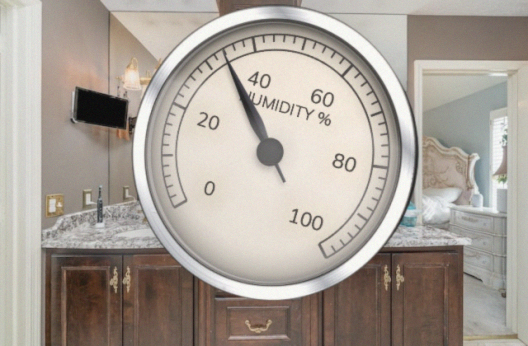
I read 34 %
